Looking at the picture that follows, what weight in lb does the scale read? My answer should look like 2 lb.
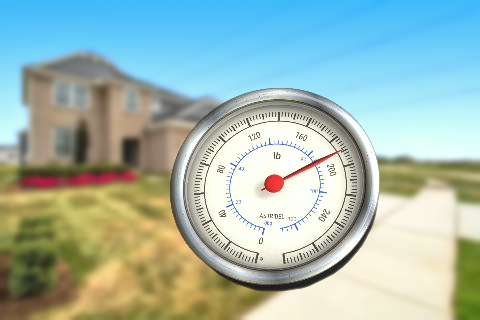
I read 190 lb
